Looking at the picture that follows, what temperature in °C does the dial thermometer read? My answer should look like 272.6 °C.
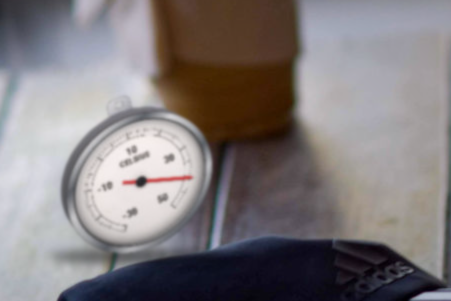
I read 40 °C
